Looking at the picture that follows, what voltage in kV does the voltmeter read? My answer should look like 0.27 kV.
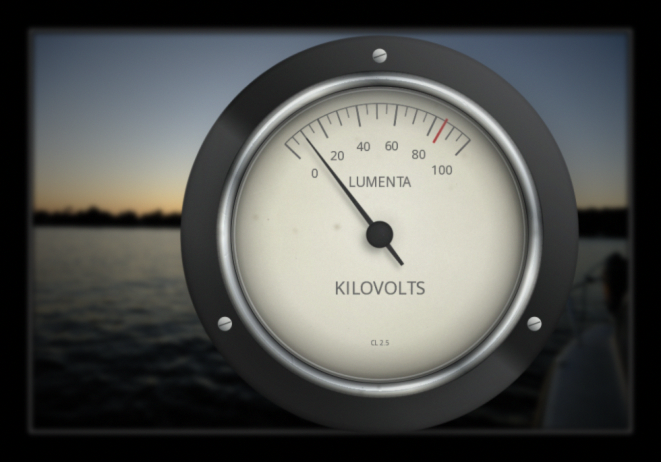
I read 10 kV
